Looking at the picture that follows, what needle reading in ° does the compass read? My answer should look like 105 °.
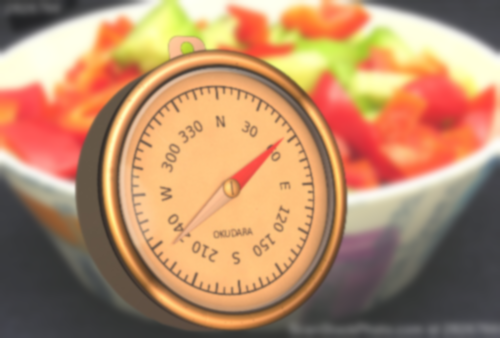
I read 55 °
